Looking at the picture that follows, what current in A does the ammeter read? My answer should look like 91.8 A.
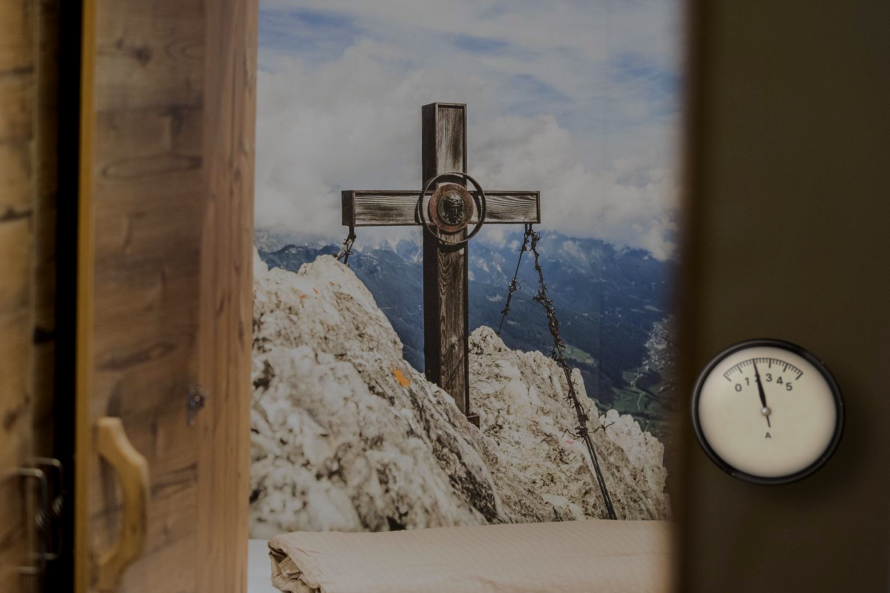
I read 2 A
